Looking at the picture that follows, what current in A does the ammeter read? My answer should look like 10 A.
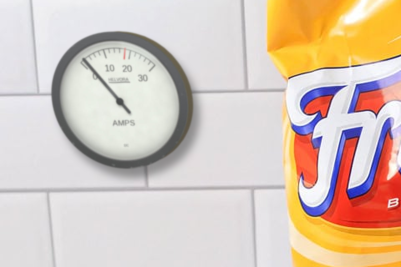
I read 2 A
